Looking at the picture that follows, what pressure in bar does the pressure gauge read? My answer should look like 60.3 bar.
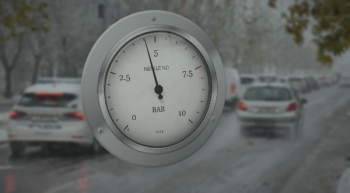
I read 4.5 bar
